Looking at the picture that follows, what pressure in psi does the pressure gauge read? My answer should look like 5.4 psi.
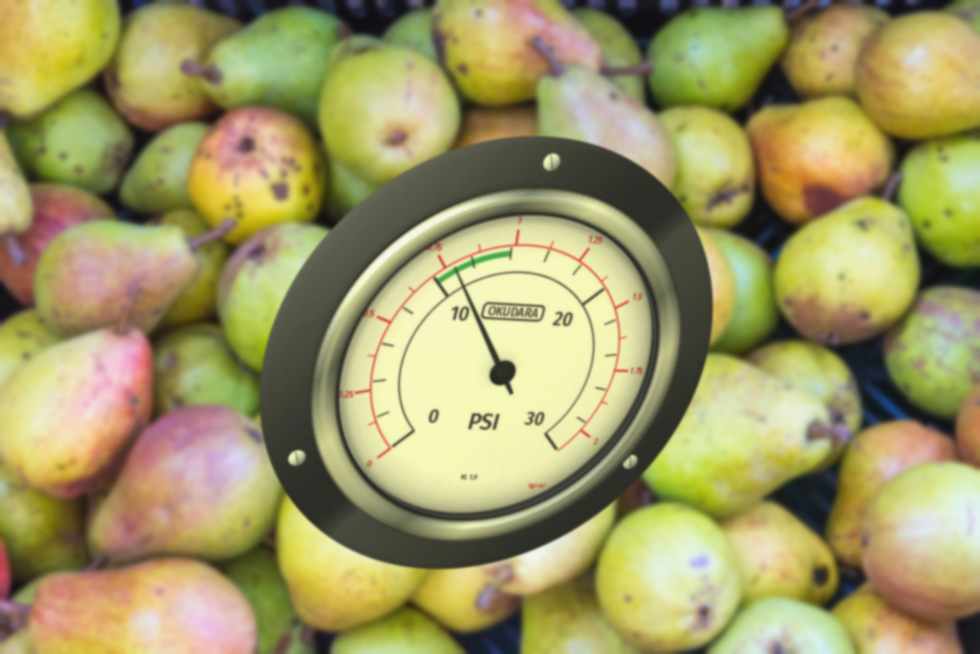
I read 11 psi
